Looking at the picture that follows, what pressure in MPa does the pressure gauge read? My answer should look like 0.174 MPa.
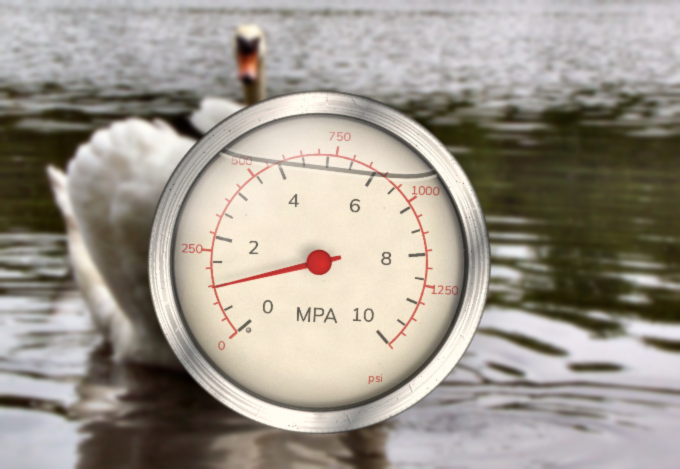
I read 1 MPa
